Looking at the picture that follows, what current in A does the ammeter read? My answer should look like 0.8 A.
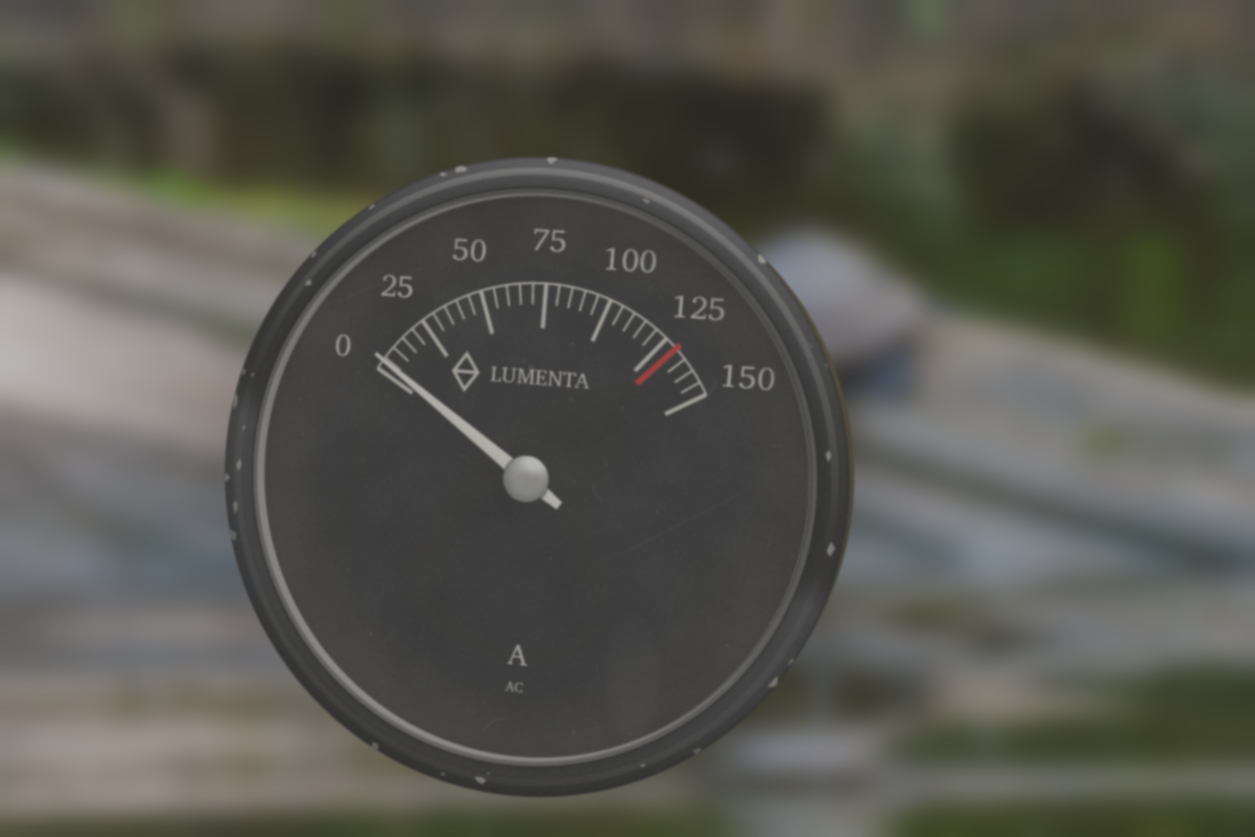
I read 5 A
